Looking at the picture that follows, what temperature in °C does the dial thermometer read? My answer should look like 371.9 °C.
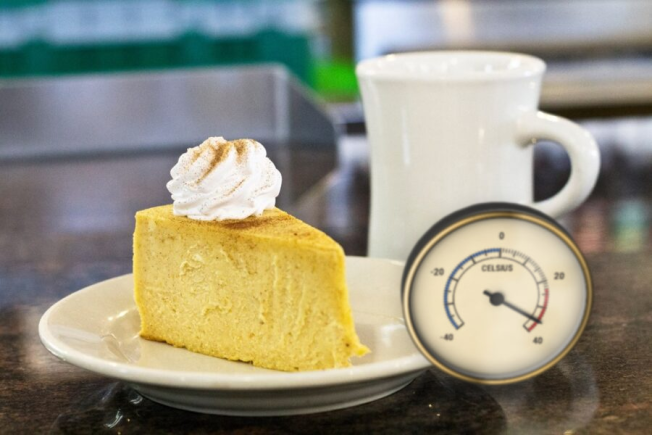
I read 35 °C
